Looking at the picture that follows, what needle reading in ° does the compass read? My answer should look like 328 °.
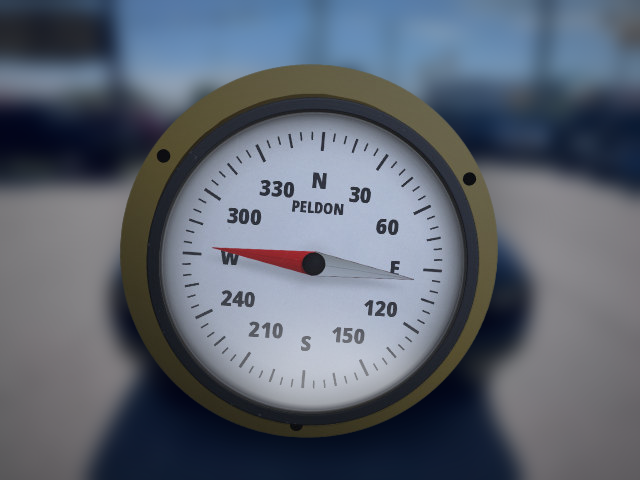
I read 275 °
